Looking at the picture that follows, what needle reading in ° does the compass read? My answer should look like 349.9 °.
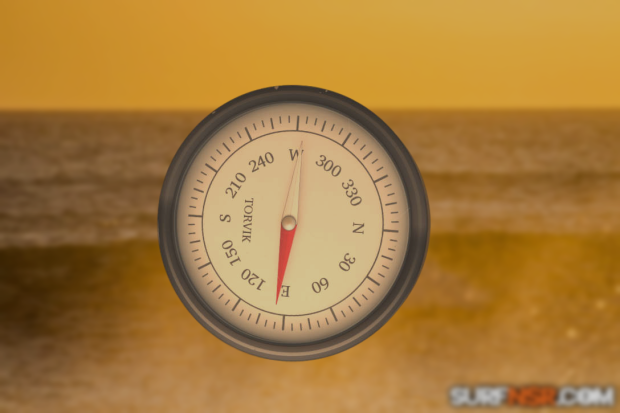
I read 95 °
